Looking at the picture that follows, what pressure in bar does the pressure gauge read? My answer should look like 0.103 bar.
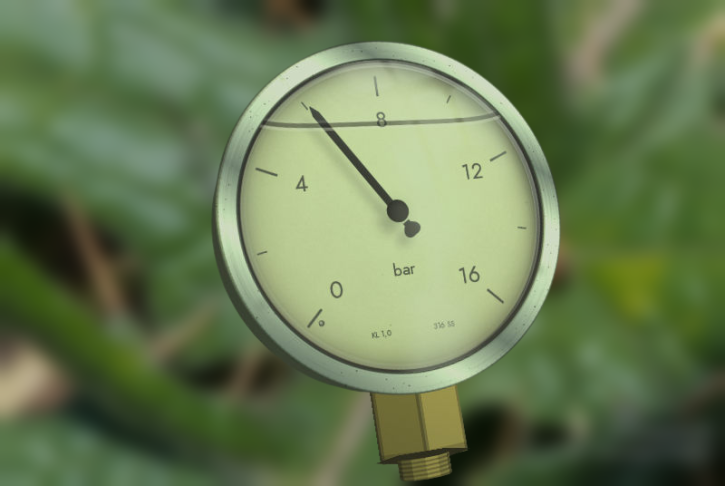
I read 6 bar
